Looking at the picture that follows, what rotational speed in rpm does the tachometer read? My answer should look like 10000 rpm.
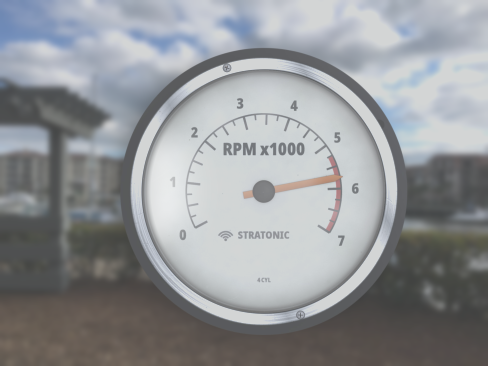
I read 5750 rpm
